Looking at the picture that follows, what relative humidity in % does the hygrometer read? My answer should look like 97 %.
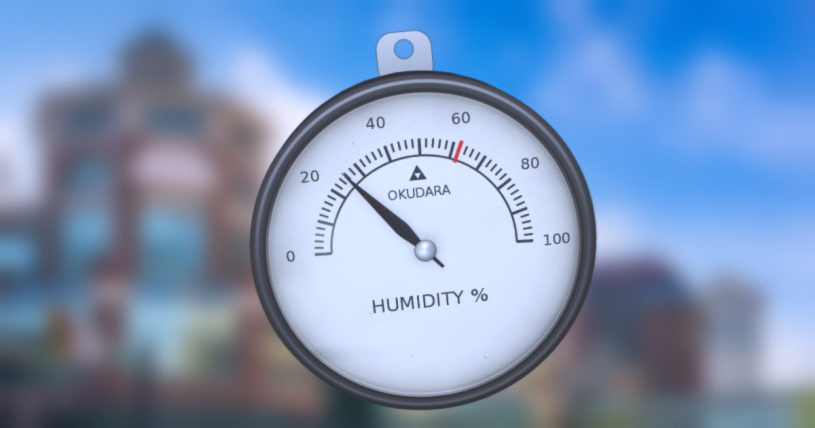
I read 26 %
